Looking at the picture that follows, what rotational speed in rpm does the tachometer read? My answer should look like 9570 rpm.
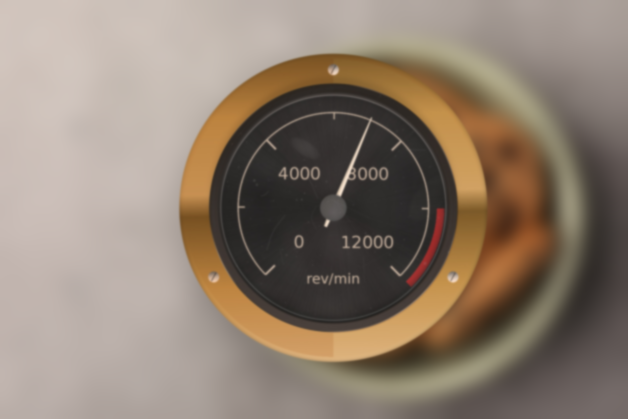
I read 7000 rpm
